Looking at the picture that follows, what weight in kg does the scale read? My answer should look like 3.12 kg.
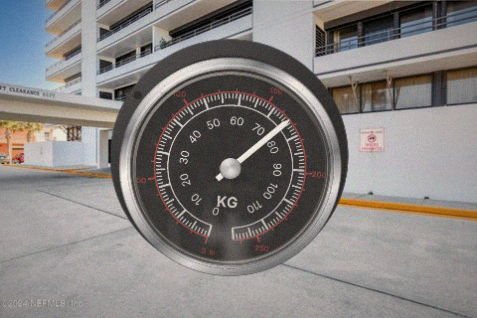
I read 75 kg
